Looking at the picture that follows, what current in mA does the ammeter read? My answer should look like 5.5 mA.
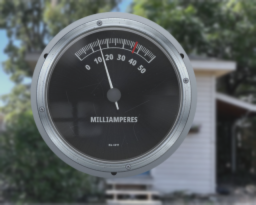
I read 15 mA
